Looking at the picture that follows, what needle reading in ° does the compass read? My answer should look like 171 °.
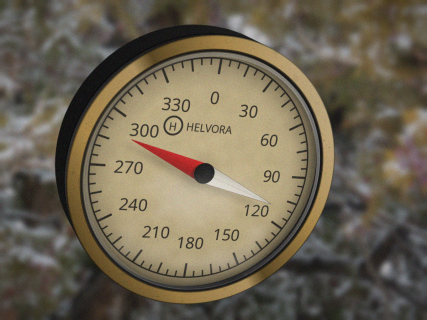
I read 290 °
